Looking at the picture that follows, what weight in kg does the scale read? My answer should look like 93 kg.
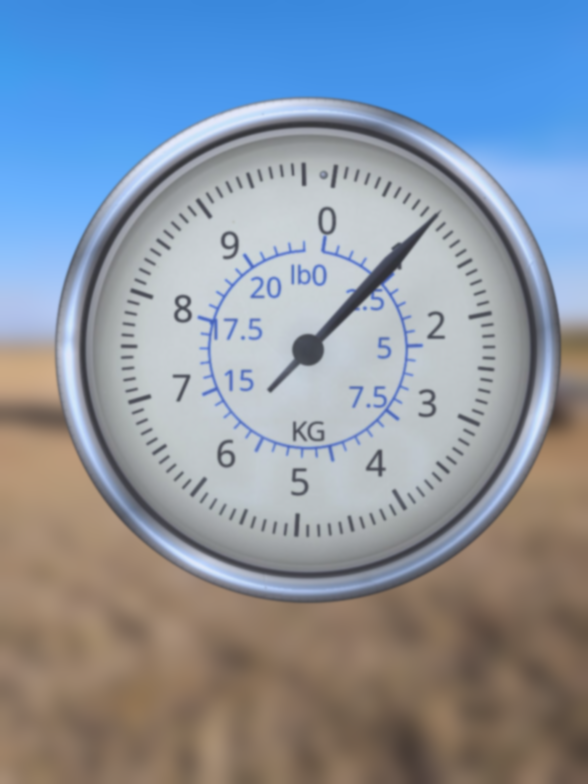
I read 1 kg
